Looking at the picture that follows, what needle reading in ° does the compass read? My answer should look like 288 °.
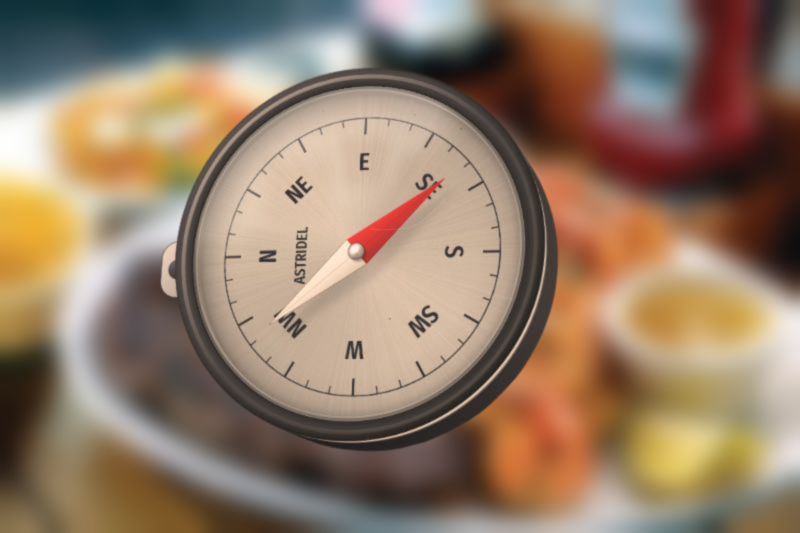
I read 140 °
